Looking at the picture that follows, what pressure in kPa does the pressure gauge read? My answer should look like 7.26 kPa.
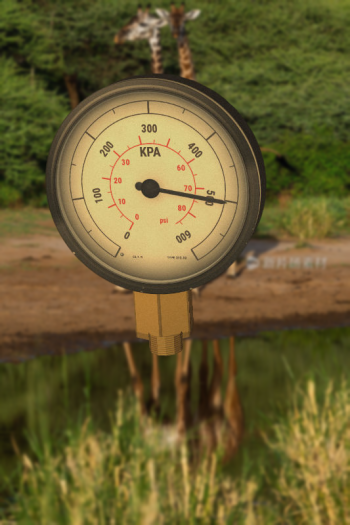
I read 500 kPa
